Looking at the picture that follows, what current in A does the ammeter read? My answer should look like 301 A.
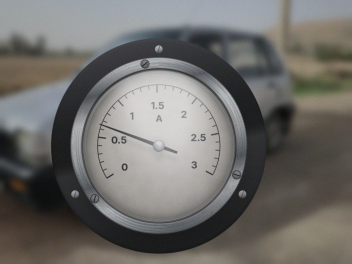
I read 0.65 A
